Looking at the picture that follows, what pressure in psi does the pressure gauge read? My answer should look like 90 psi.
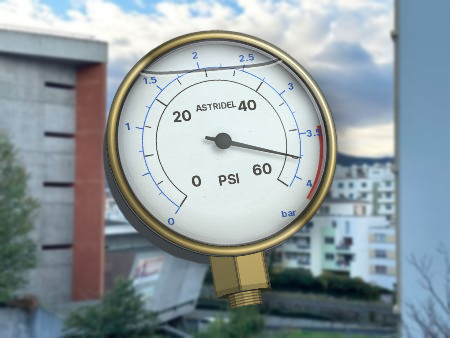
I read 55 psi
